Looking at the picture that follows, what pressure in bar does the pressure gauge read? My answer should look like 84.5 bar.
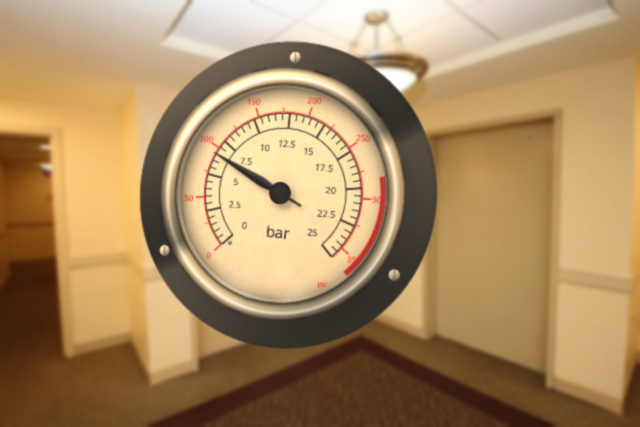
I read 6.5 bar
